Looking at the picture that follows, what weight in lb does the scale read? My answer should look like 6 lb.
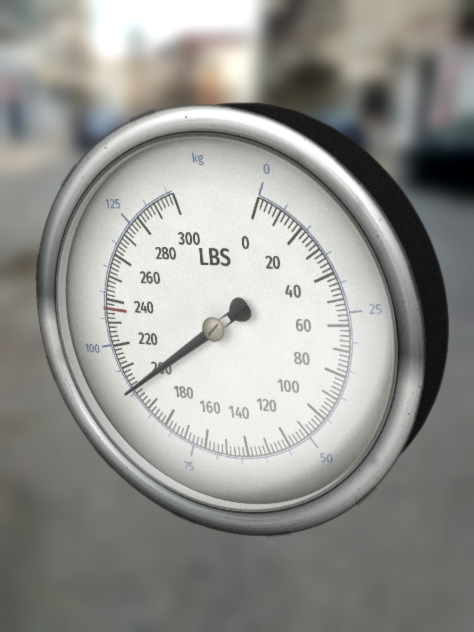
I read 200 lb
